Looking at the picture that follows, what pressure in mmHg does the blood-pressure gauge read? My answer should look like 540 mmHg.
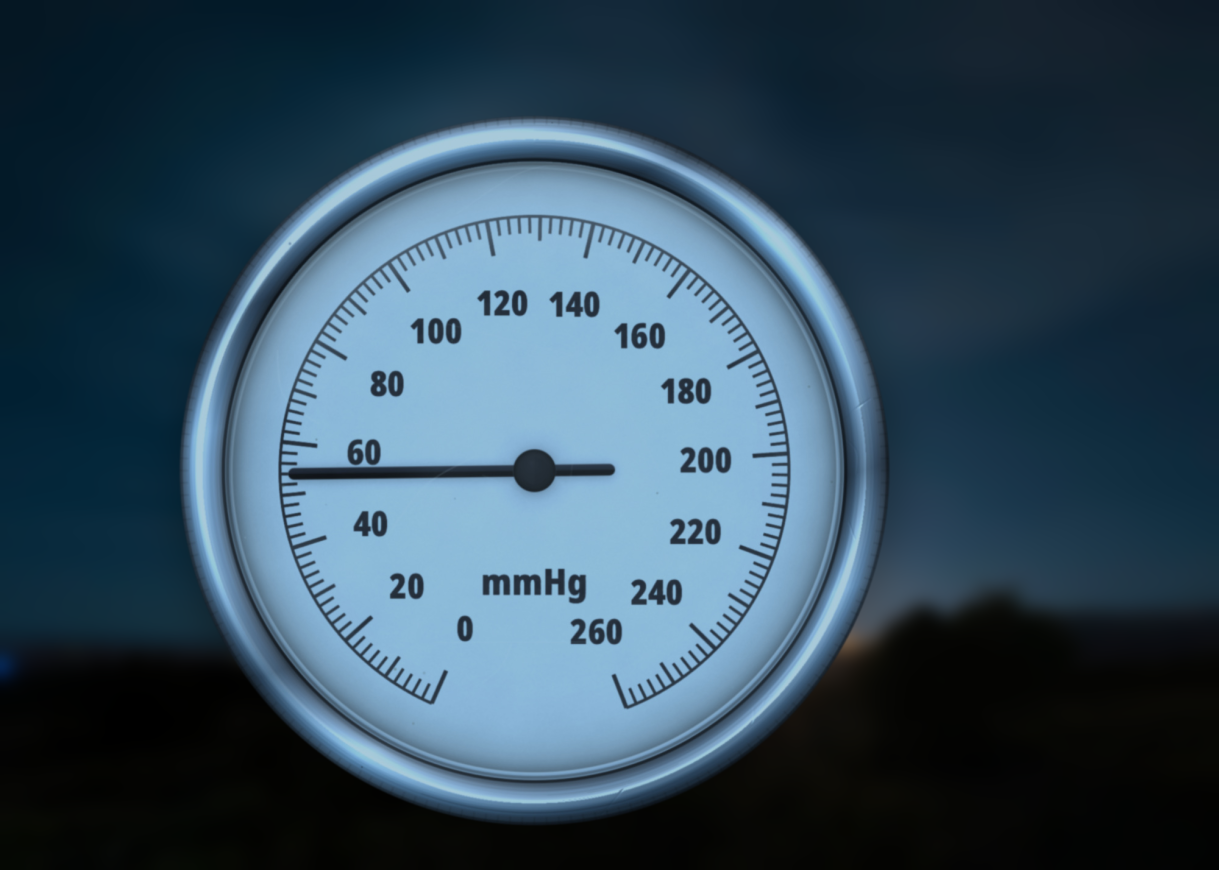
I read 54 mmHg
